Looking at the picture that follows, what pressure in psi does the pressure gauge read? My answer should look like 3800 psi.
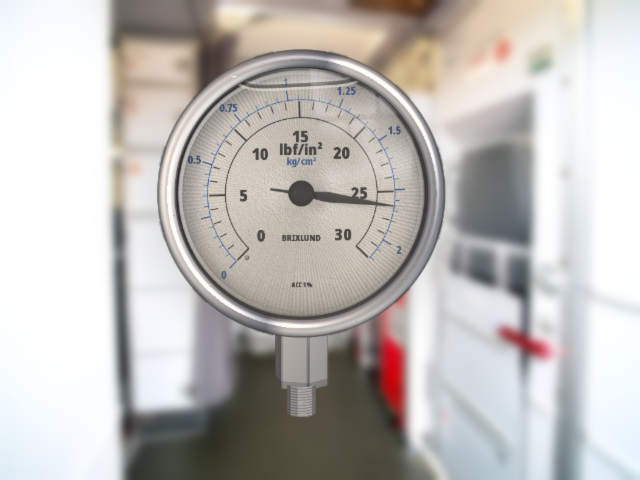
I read 26 psi
